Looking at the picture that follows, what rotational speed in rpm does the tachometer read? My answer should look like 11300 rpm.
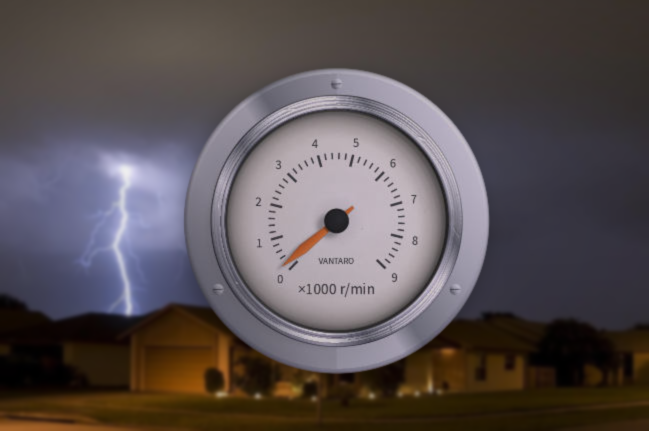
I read 200 rpm
